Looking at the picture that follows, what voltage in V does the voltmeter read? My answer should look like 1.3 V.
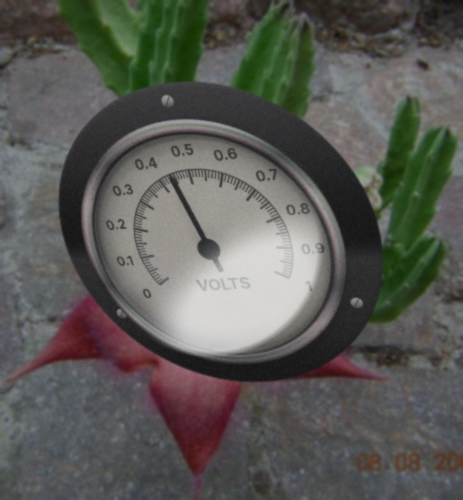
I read 0.45 V
